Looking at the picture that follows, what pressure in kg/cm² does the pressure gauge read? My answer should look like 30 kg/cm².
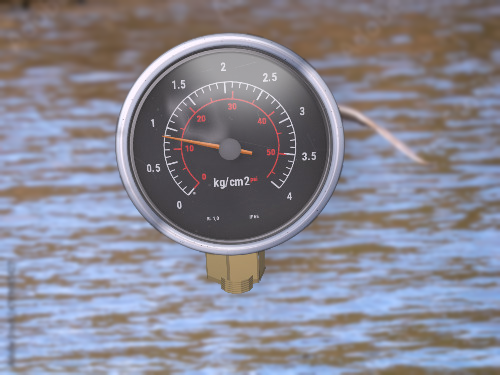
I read 0.9 kg/cm²
